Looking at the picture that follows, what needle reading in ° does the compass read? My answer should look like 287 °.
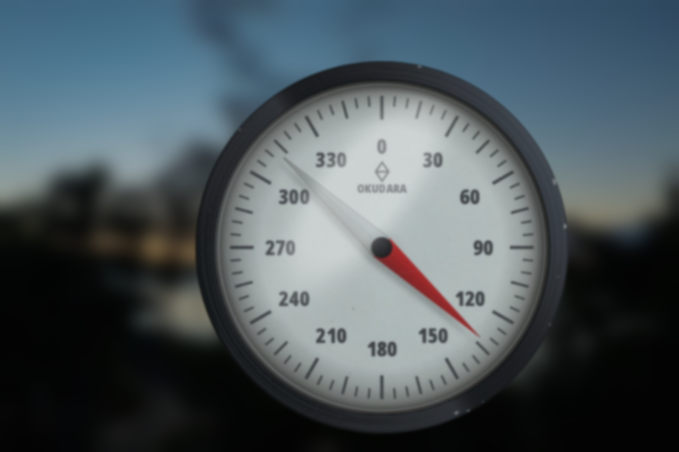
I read 132.5 °
